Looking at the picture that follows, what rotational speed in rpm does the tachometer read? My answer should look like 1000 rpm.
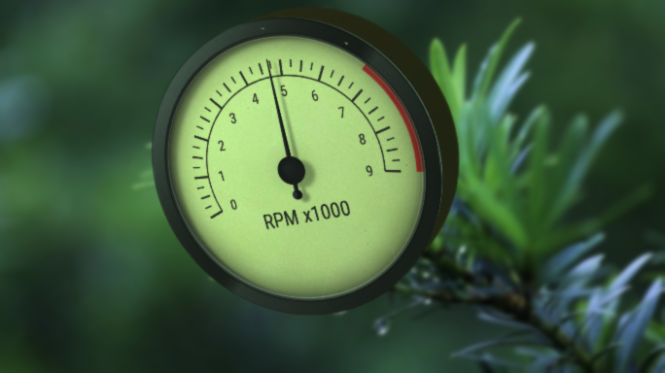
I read 4750 rpm
